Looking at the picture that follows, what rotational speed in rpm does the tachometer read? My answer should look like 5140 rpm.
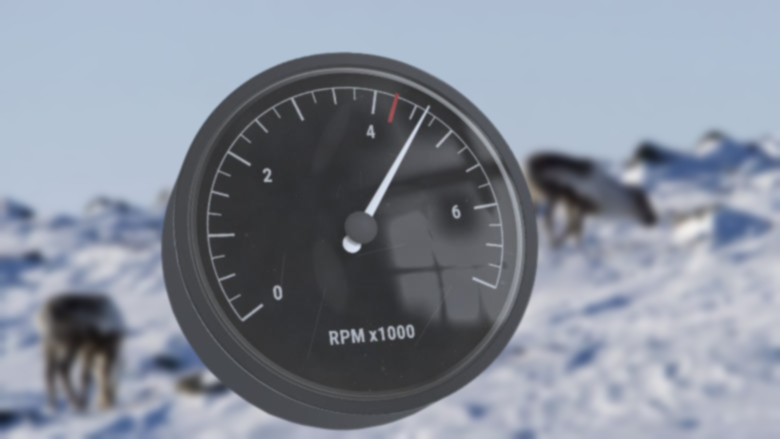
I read 4625 rpm
